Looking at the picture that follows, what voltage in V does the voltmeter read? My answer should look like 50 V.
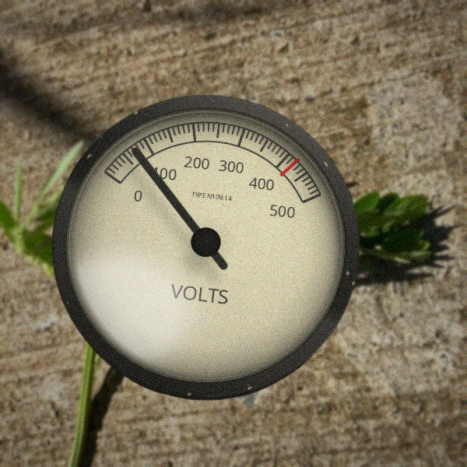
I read 70 V
